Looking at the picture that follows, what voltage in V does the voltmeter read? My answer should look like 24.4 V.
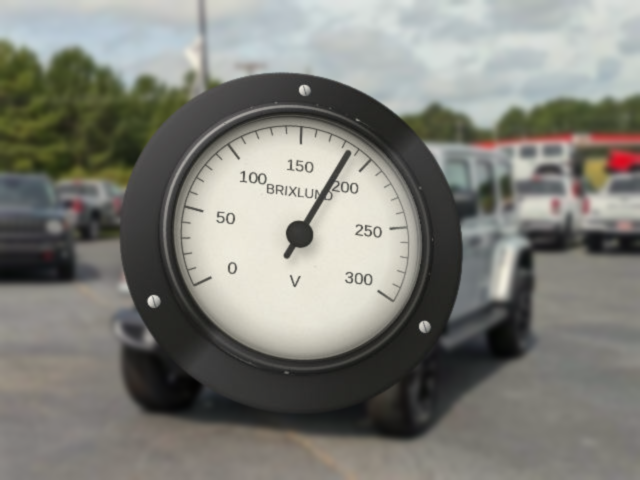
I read 185 V
